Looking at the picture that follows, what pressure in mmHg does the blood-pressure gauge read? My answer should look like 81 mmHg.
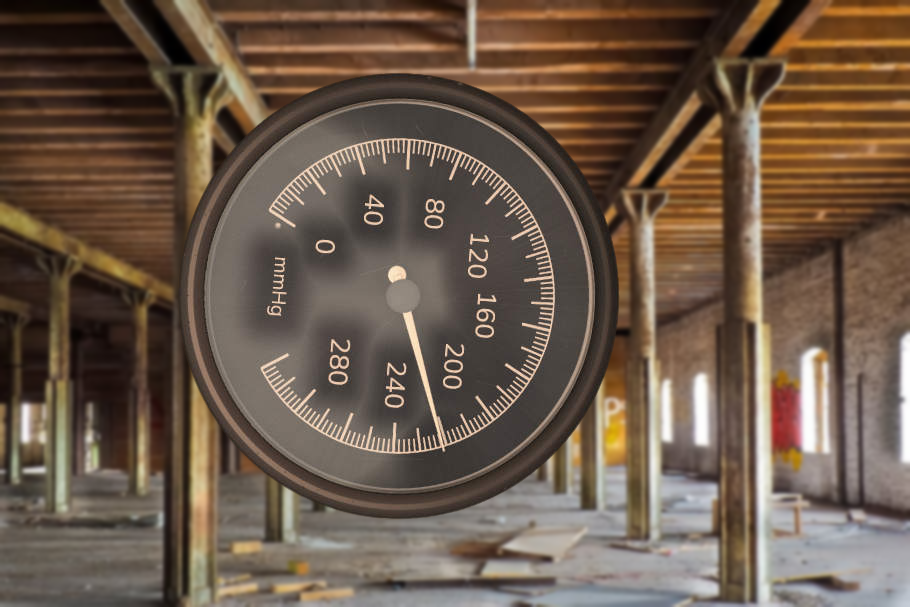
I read 222 mmHg
